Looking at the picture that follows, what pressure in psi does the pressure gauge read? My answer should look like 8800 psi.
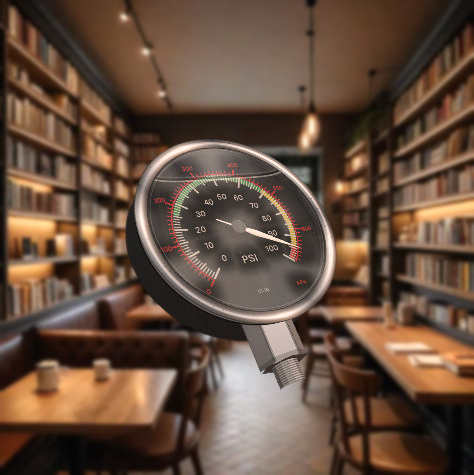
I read 95 psi
